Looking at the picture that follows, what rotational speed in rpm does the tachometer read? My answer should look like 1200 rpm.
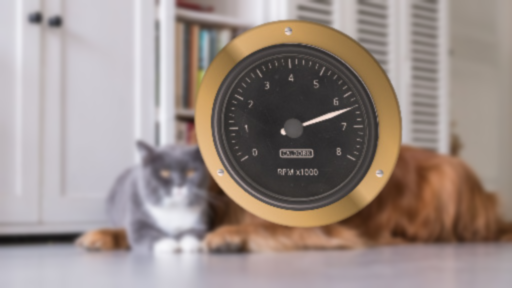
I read 6400 rpm
